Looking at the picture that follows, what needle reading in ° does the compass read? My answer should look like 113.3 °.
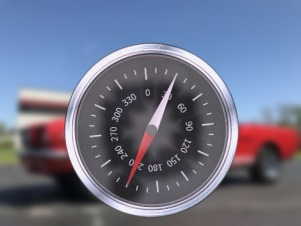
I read 210 °
